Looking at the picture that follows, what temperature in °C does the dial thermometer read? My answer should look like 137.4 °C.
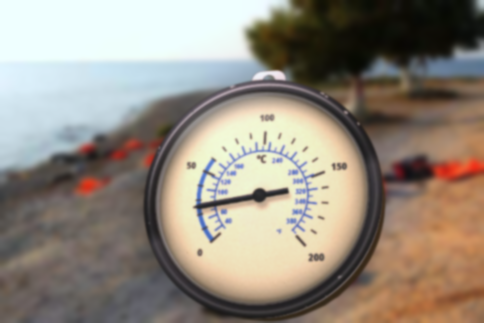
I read 25 °C
